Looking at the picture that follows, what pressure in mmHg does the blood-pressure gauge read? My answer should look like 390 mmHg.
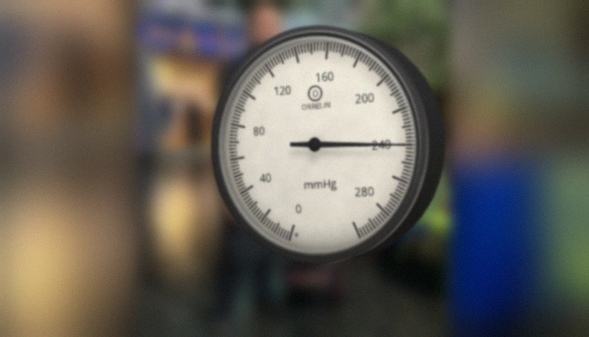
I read 240 mmHg
